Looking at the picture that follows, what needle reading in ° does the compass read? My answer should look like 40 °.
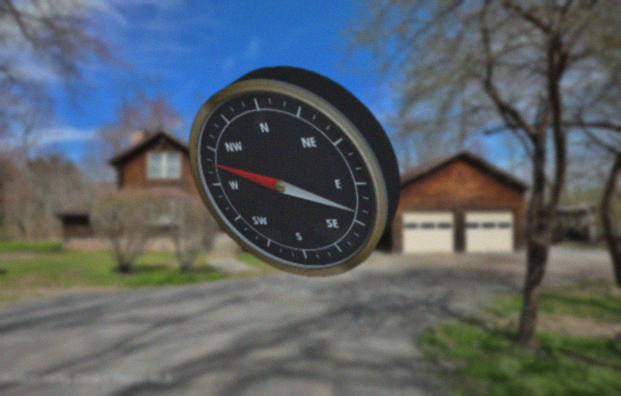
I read 290 °
